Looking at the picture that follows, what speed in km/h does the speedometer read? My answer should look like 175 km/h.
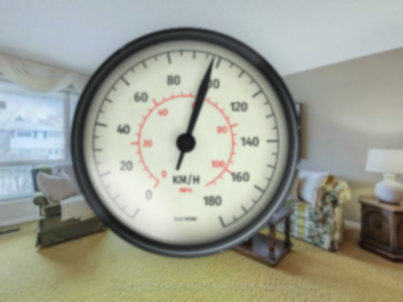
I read 97.5 km/h
